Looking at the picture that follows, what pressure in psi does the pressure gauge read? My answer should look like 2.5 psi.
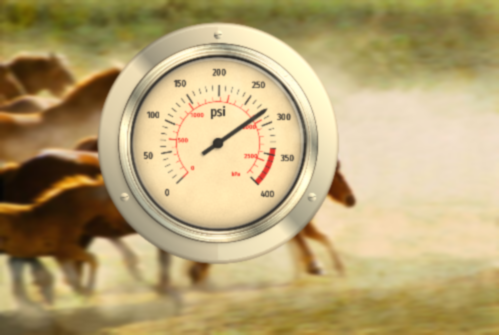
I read 280 psi
